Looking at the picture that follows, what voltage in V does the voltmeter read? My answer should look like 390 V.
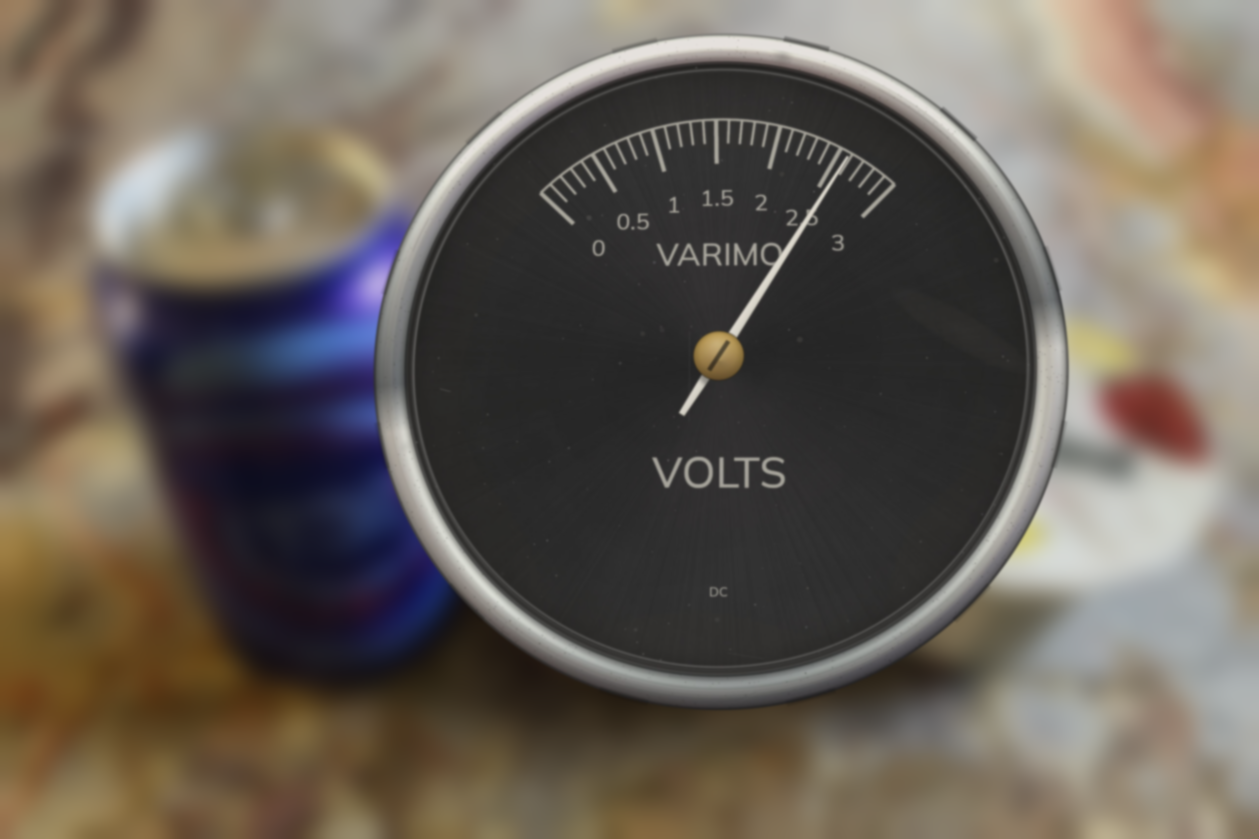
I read 2.6 V
